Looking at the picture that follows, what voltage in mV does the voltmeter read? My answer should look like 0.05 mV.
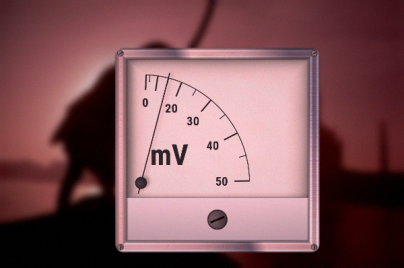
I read 15 mV
